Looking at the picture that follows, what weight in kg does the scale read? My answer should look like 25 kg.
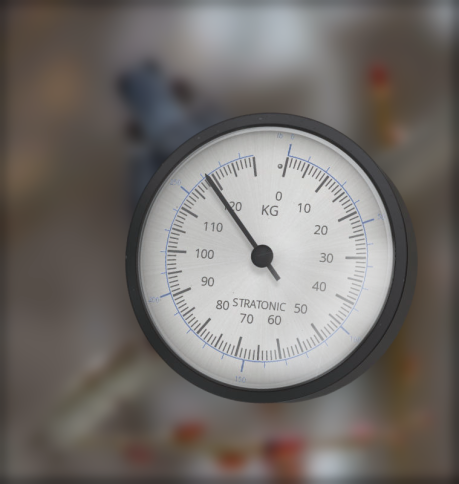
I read 119 kg
